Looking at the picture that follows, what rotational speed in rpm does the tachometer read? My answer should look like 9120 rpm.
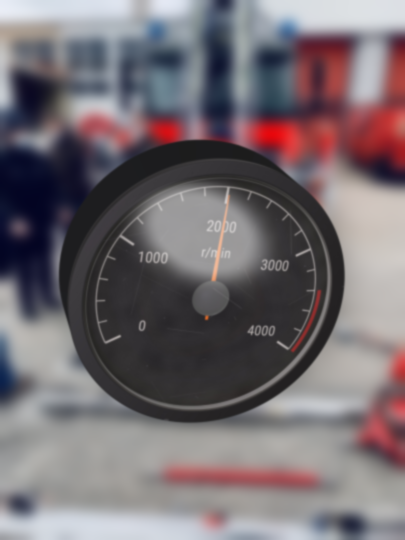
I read 2000 rpm
